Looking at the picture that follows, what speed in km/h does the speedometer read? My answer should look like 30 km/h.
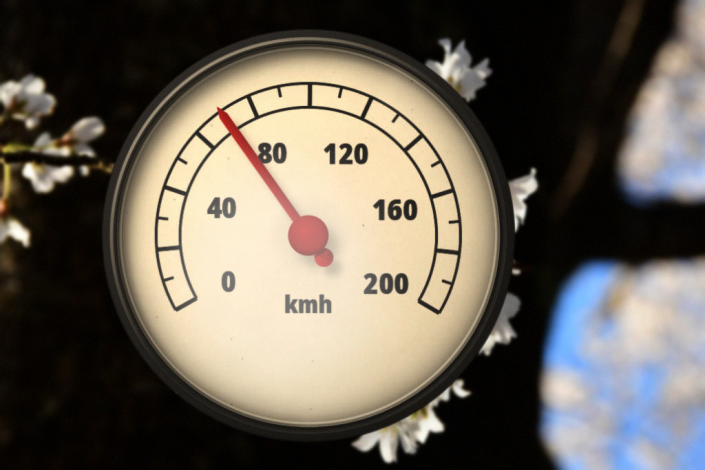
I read 70 km/h
